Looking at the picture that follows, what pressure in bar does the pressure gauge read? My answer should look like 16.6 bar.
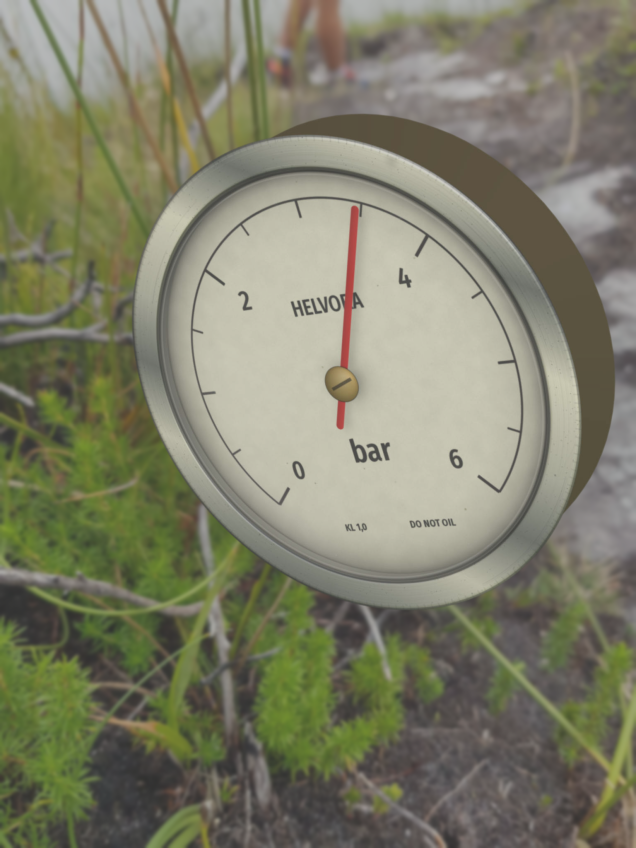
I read 3.5 bar
